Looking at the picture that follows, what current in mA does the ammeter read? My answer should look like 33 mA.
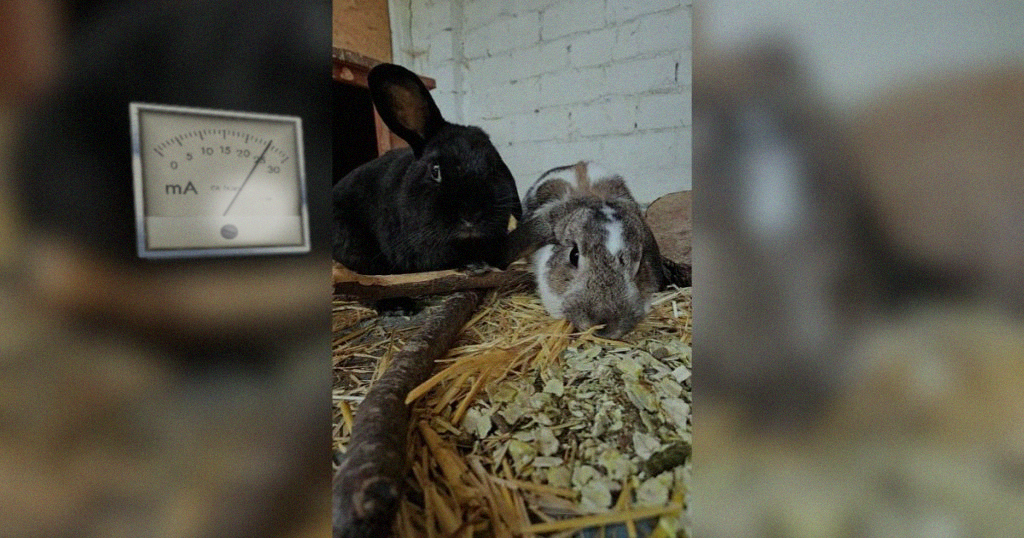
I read 25 mA
